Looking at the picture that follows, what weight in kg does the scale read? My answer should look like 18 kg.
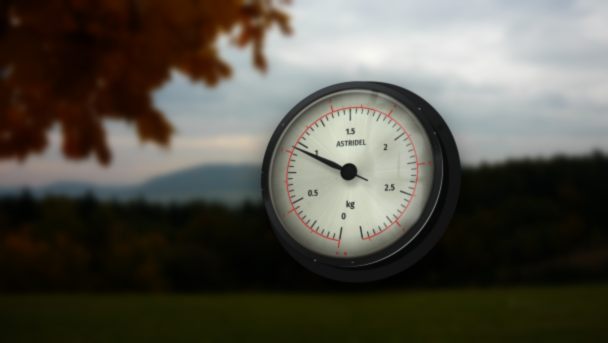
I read 0.95 kg
